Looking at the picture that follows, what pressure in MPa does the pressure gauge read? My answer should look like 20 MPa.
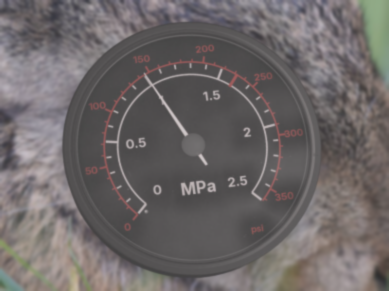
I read 1 MPa
